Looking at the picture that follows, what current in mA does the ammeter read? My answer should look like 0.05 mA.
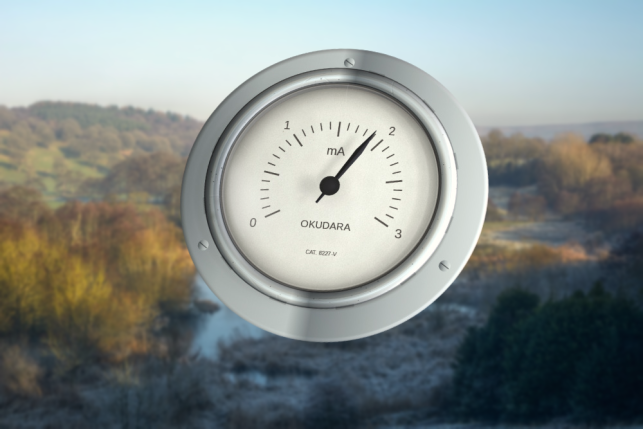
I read 1.9 mA
